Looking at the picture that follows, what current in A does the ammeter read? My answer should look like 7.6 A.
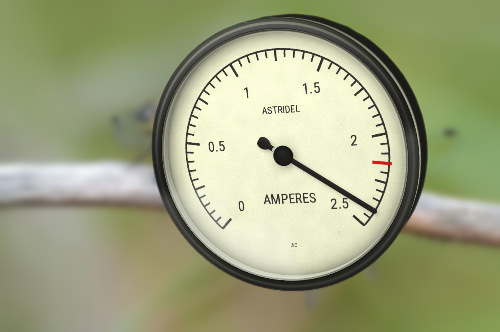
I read 2.4 A
